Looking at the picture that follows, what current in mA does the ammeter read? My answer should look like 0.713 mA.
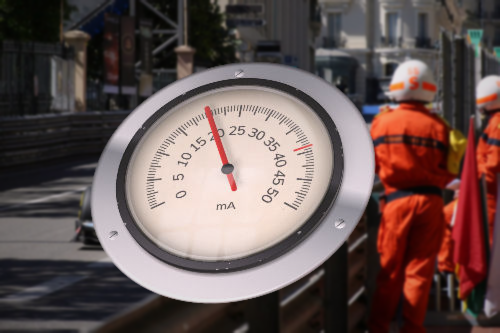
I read 20 mA
